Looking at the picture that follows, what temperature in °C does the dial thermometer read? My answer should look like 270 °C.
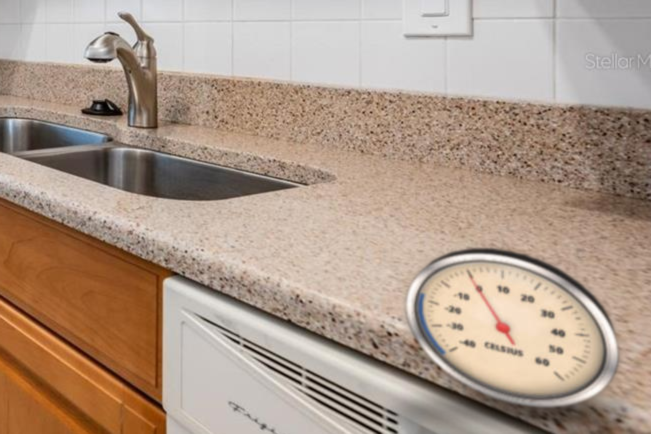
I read 0 °C
